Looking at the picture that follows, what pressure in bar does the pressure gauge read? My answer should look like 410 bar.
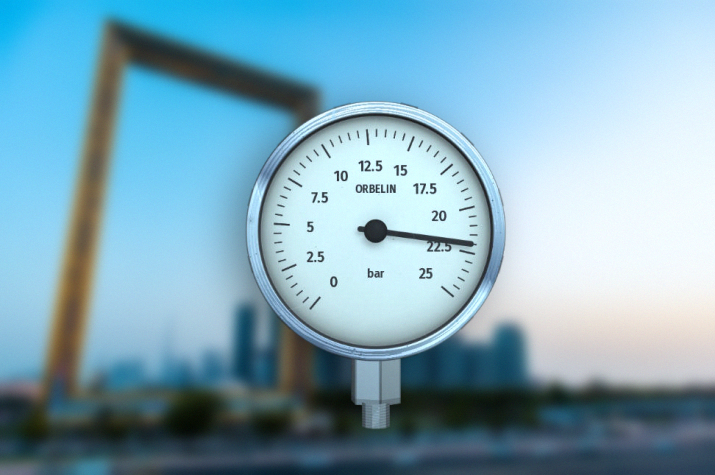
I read 22 bar
